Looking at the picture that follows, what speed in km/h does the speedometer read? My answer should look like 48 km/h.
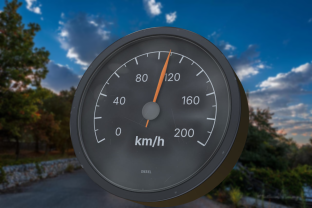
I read 110 km/h
